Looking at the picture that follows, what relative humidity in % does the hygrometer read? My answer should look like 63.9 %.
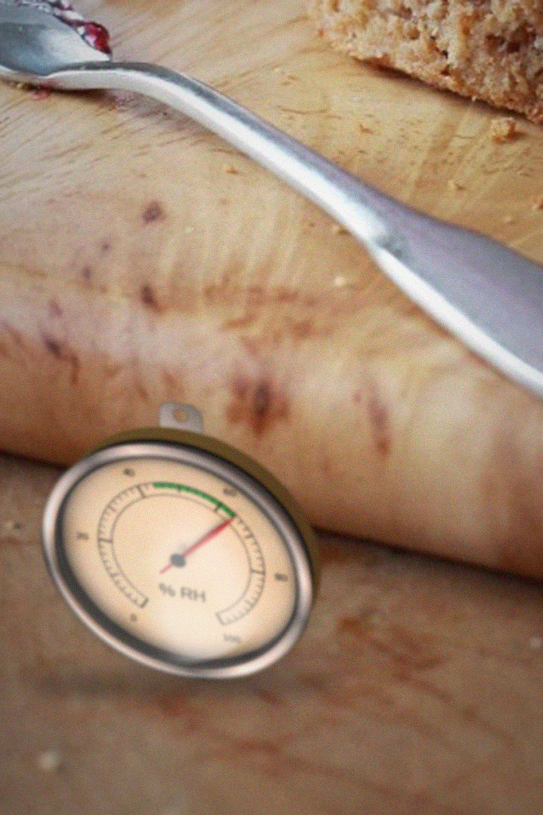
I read 64 %
